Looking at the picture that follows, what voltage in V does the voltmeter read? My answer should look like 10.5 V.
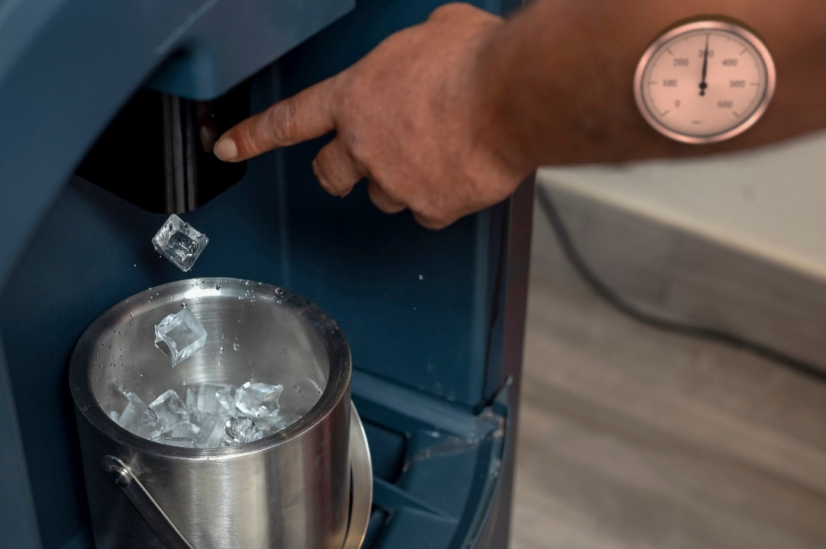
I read 300 V
